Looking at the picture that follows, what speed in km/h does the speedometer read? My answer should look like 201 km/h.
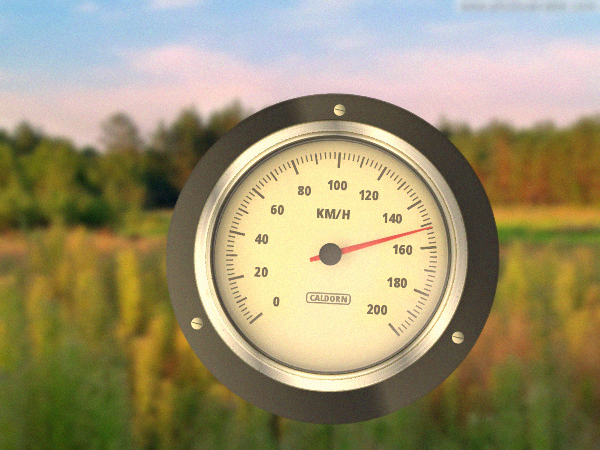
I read 152 km/h
